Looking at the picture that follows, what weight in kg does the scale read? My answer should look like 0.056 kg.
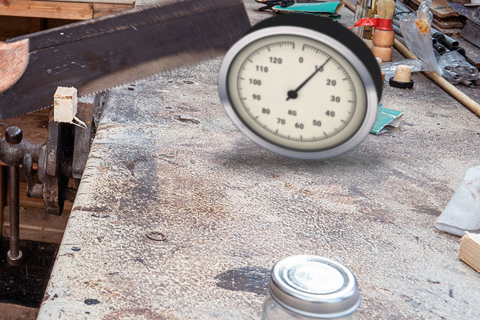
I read 10 kg
